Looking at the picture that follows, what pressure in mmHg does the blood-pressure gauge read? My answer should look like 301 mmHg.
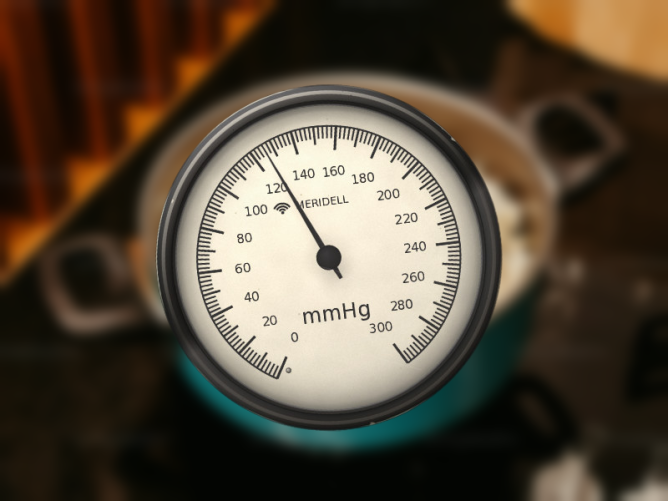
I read 126 mmHg
